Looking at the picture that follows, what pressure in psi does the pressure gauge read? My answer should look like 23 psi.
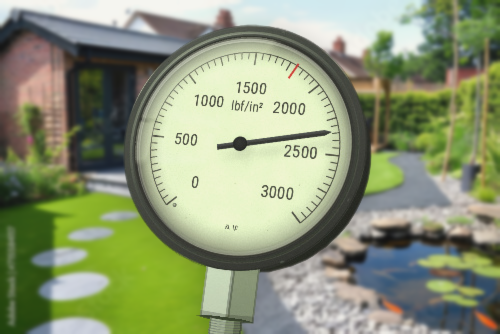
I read 2350 psi
